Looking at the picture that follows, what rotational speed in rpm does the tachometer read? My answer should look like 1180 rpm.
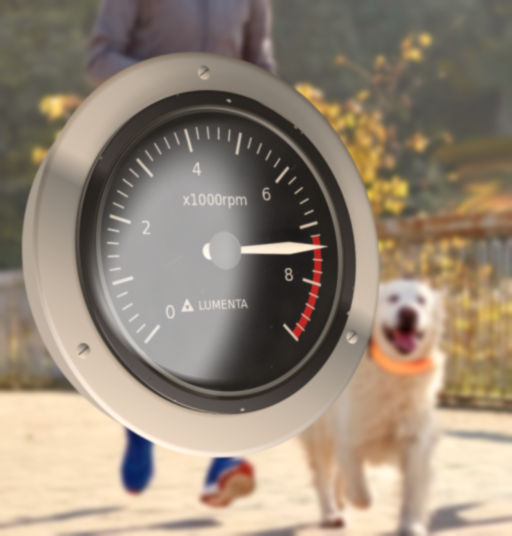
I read 7400 rpm
